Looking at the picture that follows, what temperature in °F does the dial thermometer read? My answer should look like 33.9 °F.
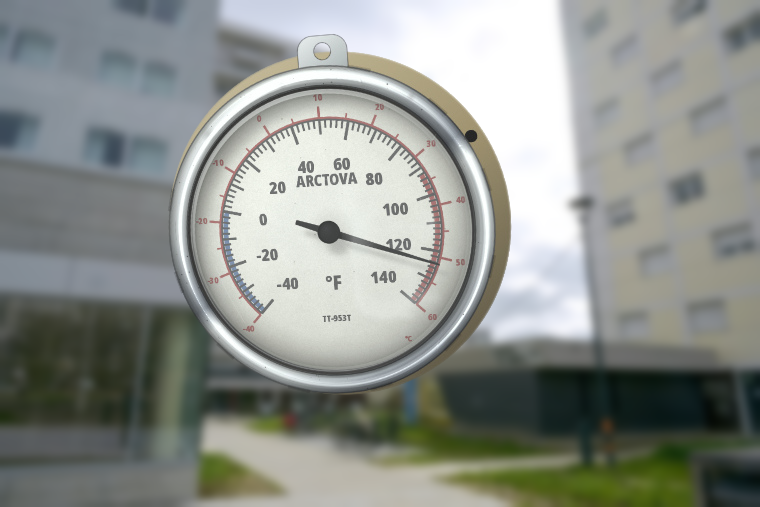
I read 124 °F
